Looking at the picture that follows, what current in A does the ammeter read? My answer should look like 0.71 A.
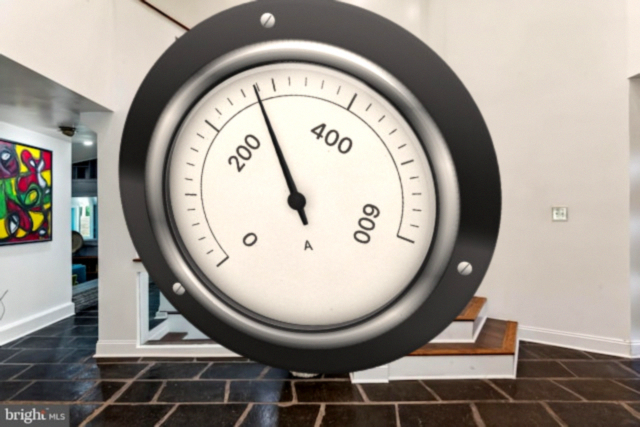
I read 280 A
